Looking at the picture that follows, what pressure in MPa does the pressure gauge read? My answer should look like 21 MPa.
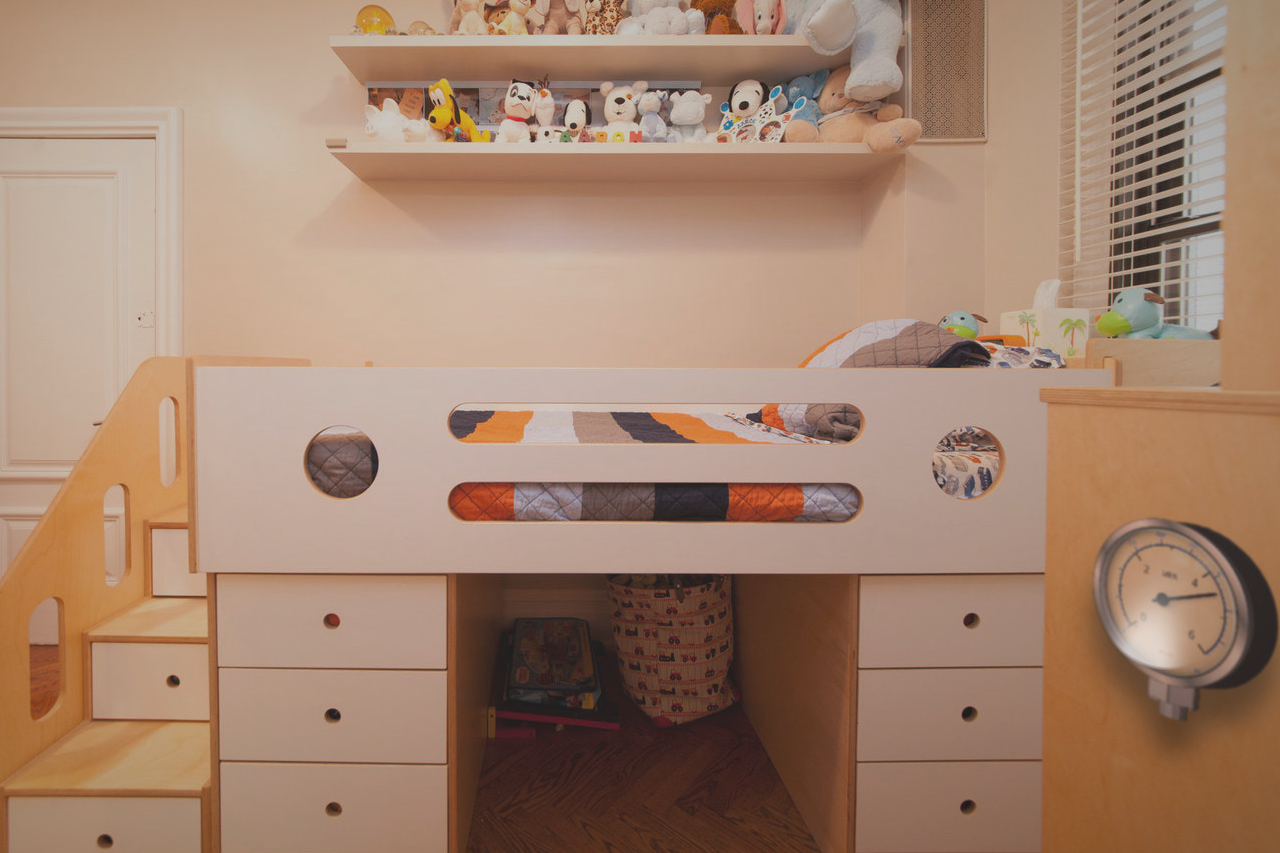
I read 4.5 MPa
